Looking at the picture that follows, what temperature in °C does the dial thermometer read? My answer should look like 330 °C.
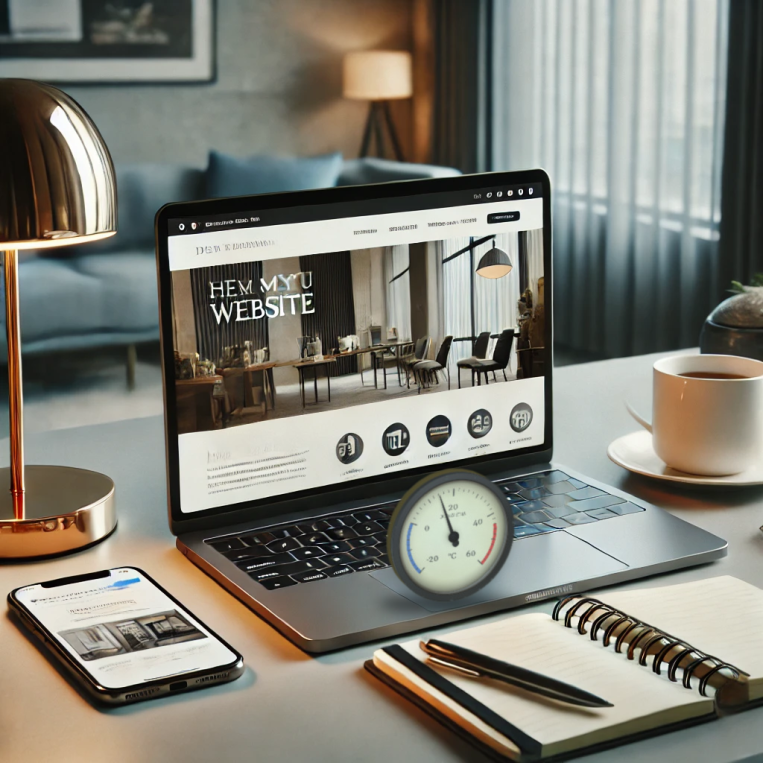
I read 14 °C
